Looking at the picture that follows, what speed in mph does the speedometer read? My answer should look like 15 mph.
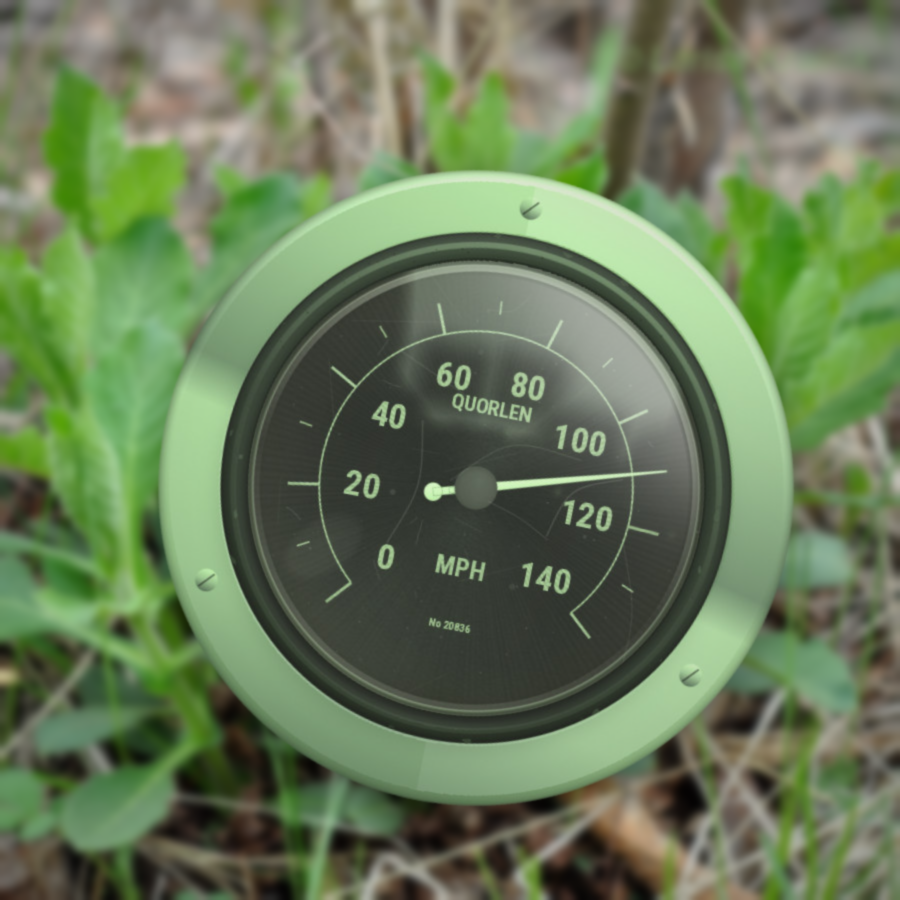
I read 110 mph
